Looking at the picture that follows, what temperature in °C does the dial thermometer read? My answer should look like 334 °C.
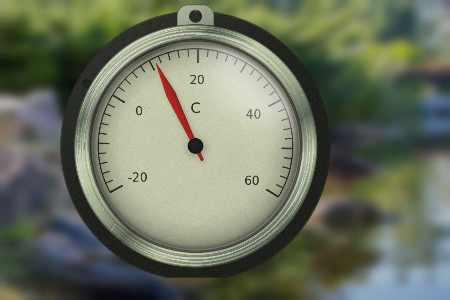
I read 11 °C
